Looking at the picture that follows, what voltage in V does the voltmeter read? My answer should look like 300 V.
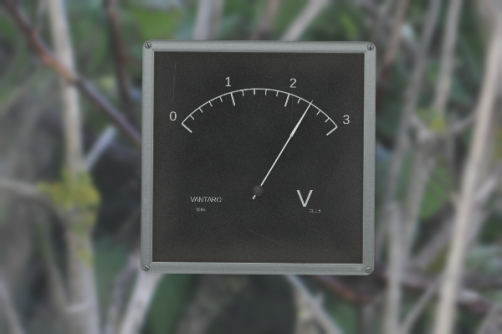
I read 2.4 V
